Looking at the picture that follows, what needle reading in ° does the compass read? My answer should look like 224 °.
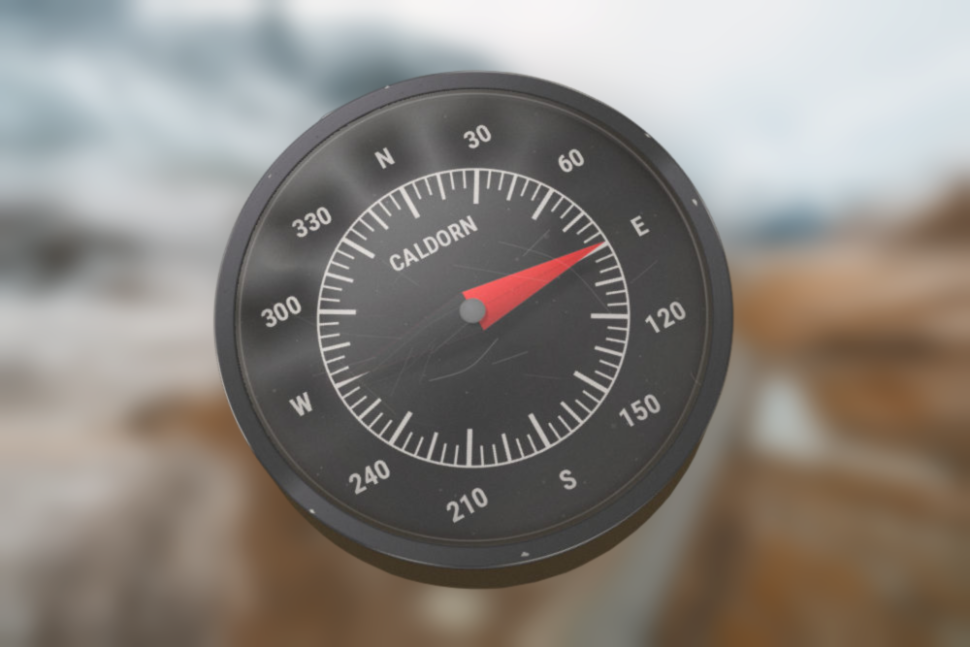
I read 90 °
